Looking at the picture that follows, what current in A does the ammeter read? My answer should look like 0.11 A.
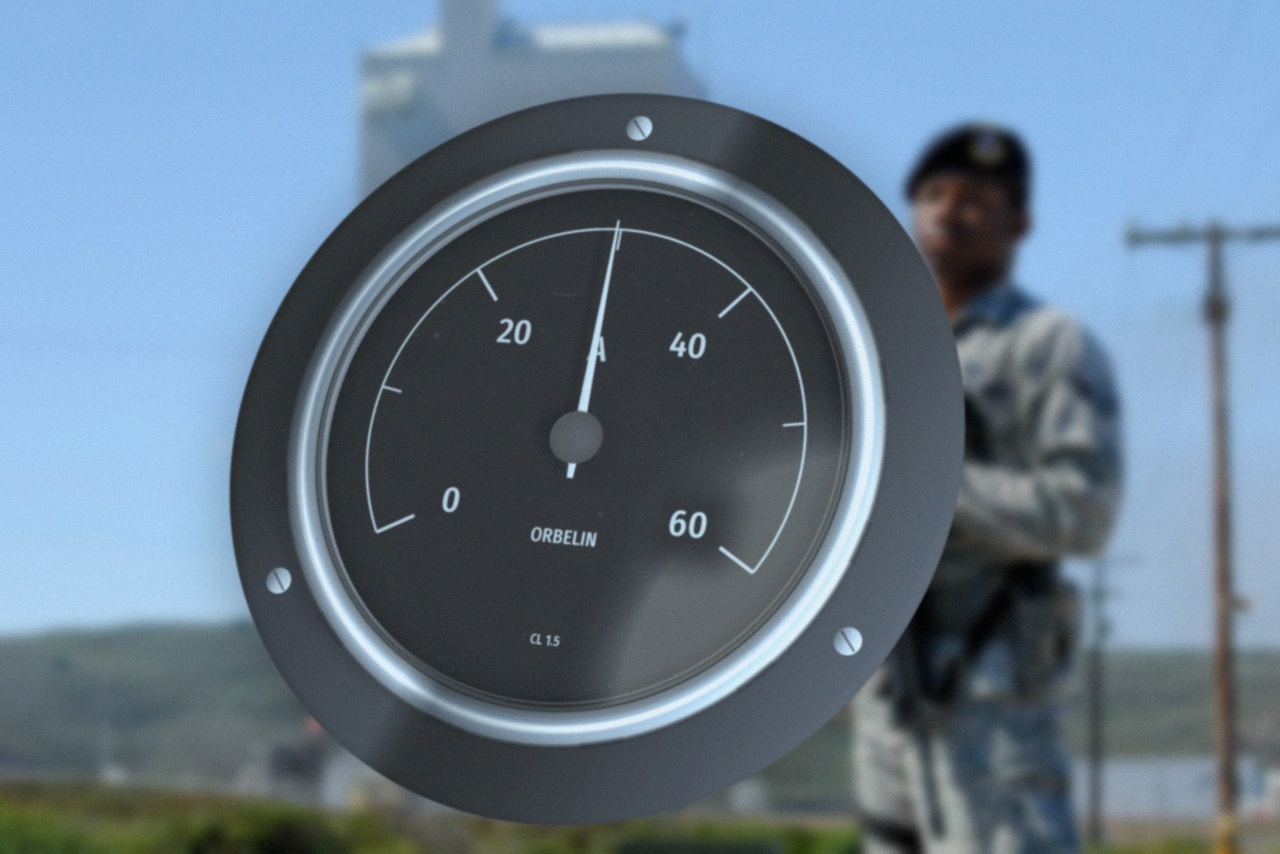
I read 30 A
